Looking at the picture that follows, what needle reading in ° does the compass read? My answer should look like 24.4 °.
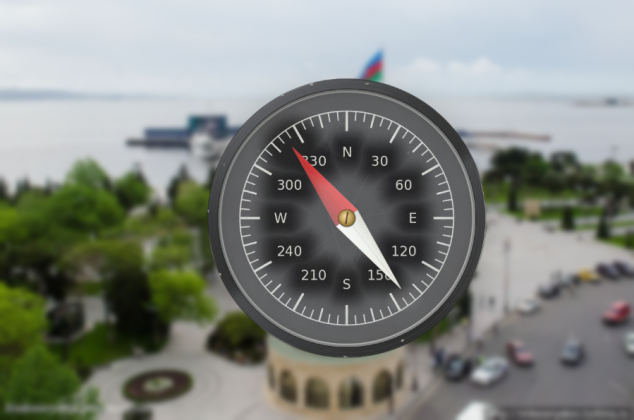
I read 322.5 °
